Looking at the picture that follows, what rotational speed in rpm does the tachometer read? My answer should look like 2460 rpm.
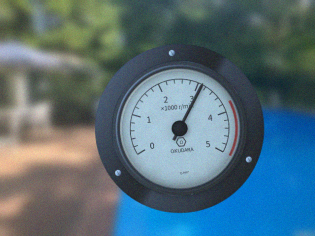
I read 3100 rpm
